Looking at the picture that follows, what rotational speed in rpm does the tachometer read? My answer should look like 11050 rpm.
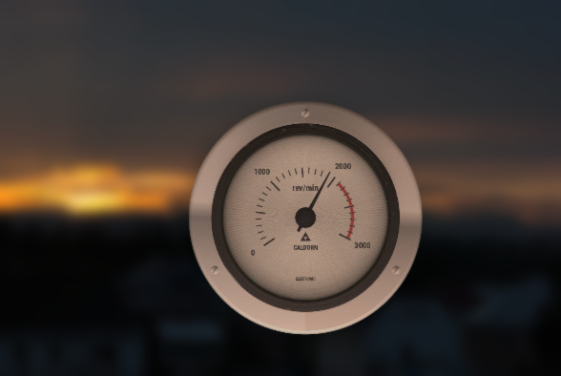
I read 1900 rpm
